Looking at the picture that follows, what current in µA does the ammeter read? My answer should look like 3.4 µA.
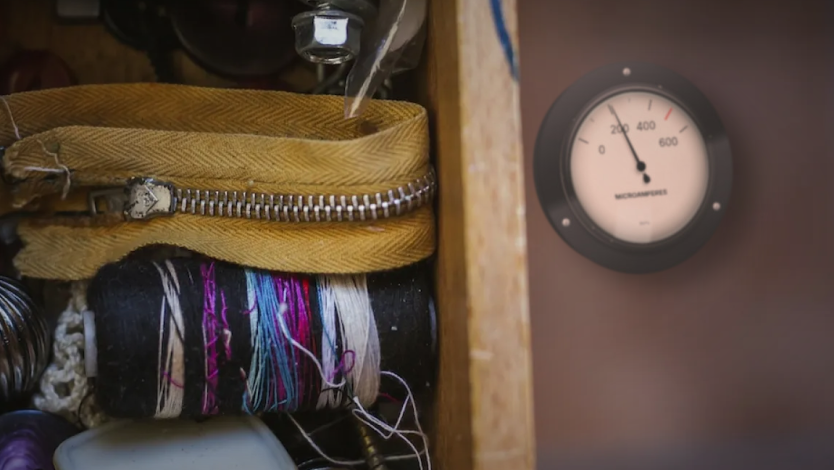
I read 200 µA
